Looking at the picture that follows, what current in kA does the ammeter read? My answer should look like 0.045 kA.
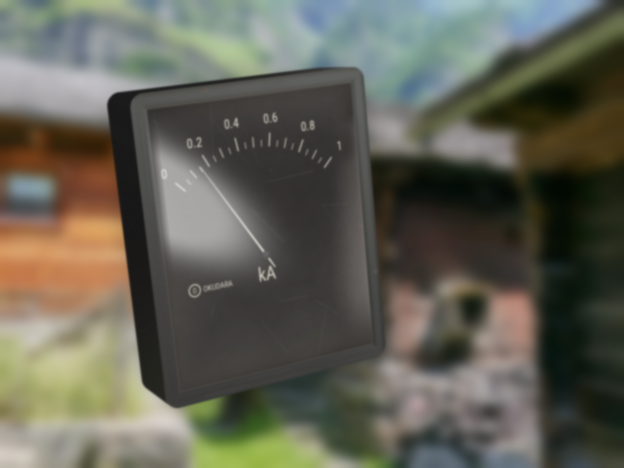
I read 0.15 kA
